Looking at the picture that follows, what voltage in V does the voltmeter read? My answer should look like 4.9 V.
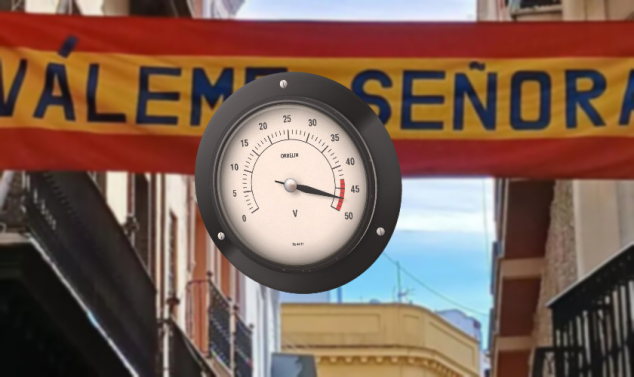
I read 47 V
